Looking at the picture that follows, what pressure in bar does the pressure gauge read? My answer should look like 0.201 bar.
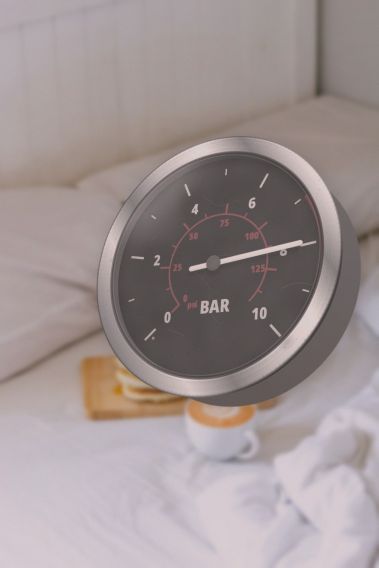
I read 8 bar
